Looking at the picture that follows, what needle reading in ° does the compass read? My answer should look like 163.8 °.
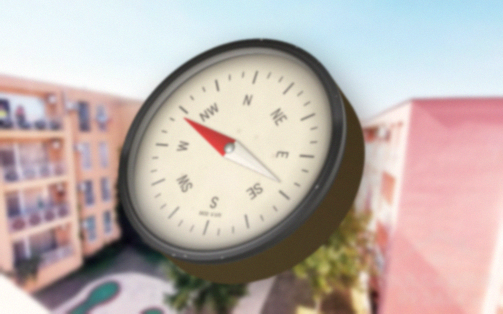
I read 295 °
